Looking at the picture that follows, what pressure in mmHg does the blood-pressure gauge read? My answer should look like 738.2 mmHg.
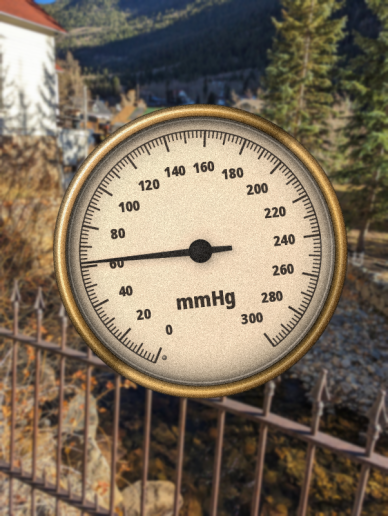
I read 62 mmHg
